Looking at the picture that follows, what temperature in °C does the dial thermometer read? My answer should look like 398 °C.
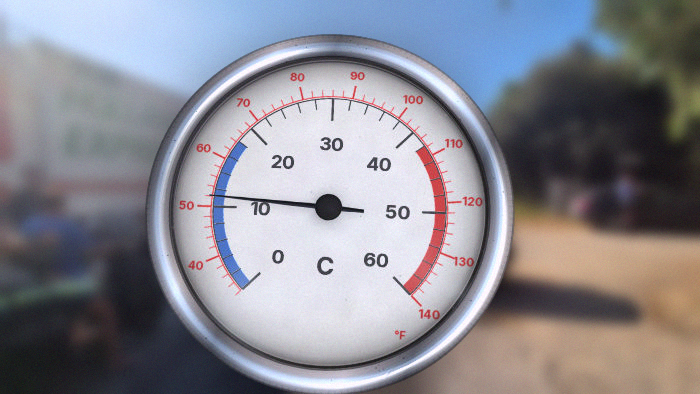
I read 11 °C
